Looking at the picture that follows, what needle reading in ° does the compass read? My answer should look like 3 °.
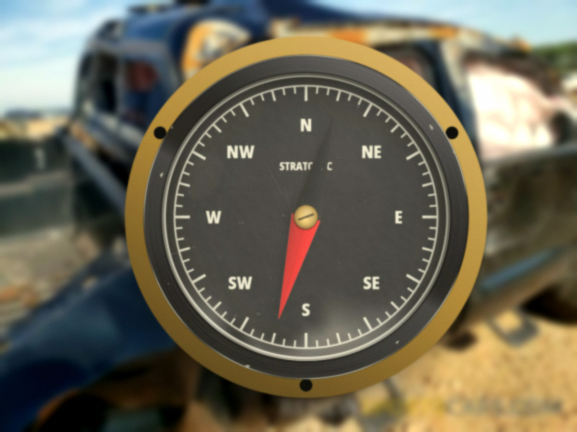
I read 195 °
